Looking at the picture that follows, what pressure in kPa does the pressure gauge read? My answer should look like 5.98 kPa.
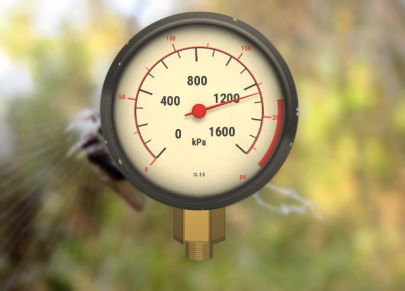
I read 1250 kPa
